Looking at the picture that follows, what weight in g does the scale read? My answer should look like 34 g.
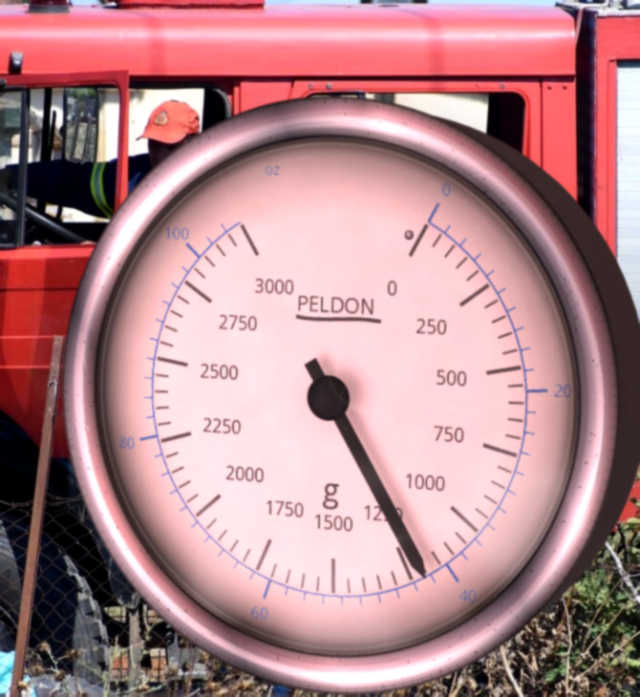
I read 1200 g
